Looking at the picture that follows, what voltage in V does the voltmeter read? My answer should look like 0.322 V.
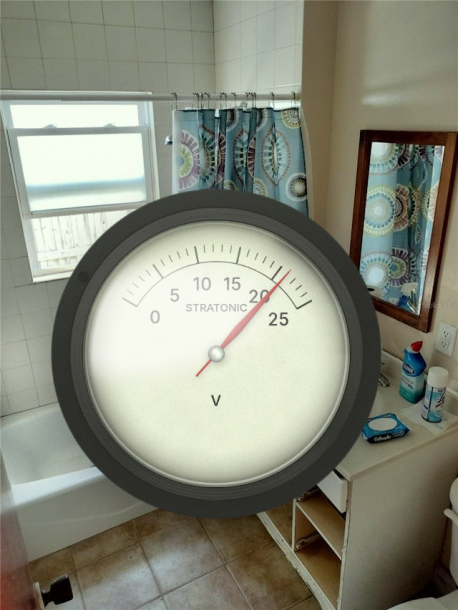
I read 21 V
